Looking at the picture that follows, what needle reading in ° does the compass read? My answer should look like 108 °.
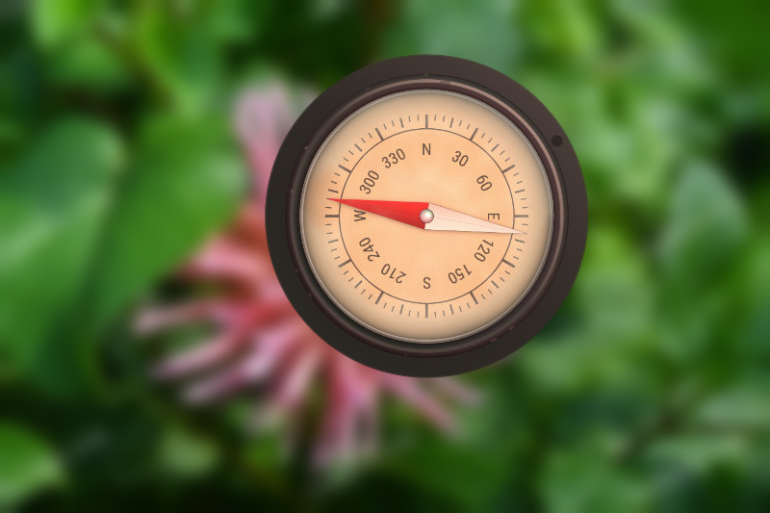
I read 280 °
